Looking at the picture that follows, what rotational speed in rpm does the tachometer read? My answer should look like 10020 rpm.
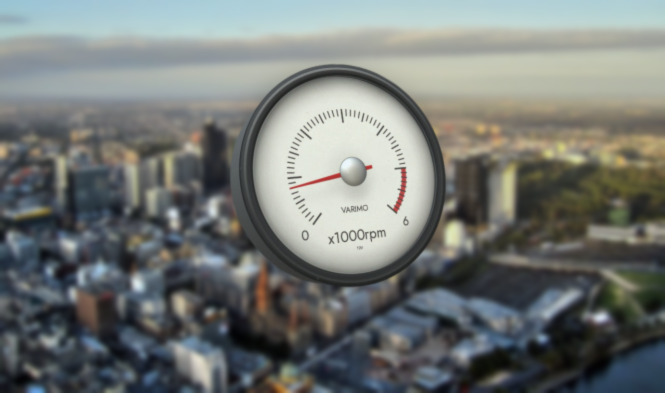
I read 800 rpm
